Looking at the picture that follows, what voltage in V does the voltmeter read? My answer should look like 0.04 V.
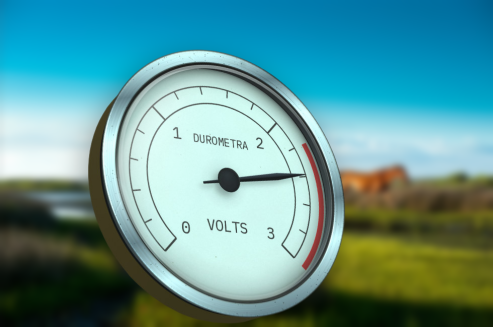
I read 2.4 V
